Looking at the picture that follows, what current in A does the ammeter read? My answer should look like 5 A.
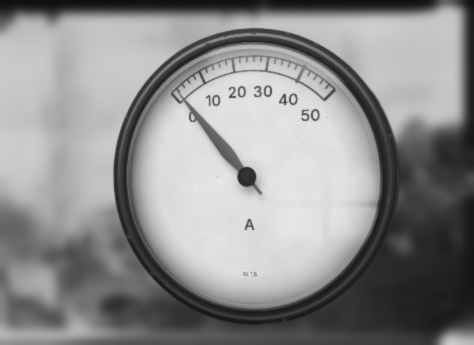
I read 2 A
